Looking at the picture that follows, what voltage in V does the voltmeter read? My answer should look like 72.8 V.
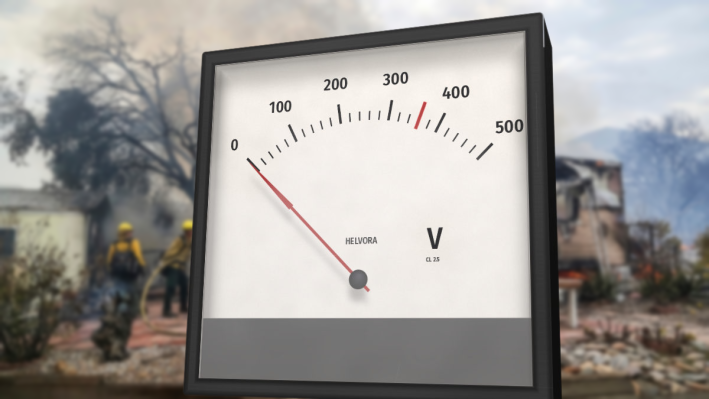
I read 0 V
